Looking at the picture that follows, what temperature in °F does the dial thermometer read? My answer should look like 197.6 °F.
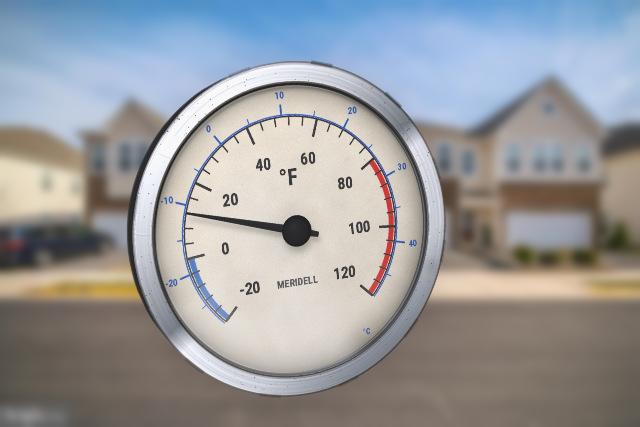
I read 12 °F
